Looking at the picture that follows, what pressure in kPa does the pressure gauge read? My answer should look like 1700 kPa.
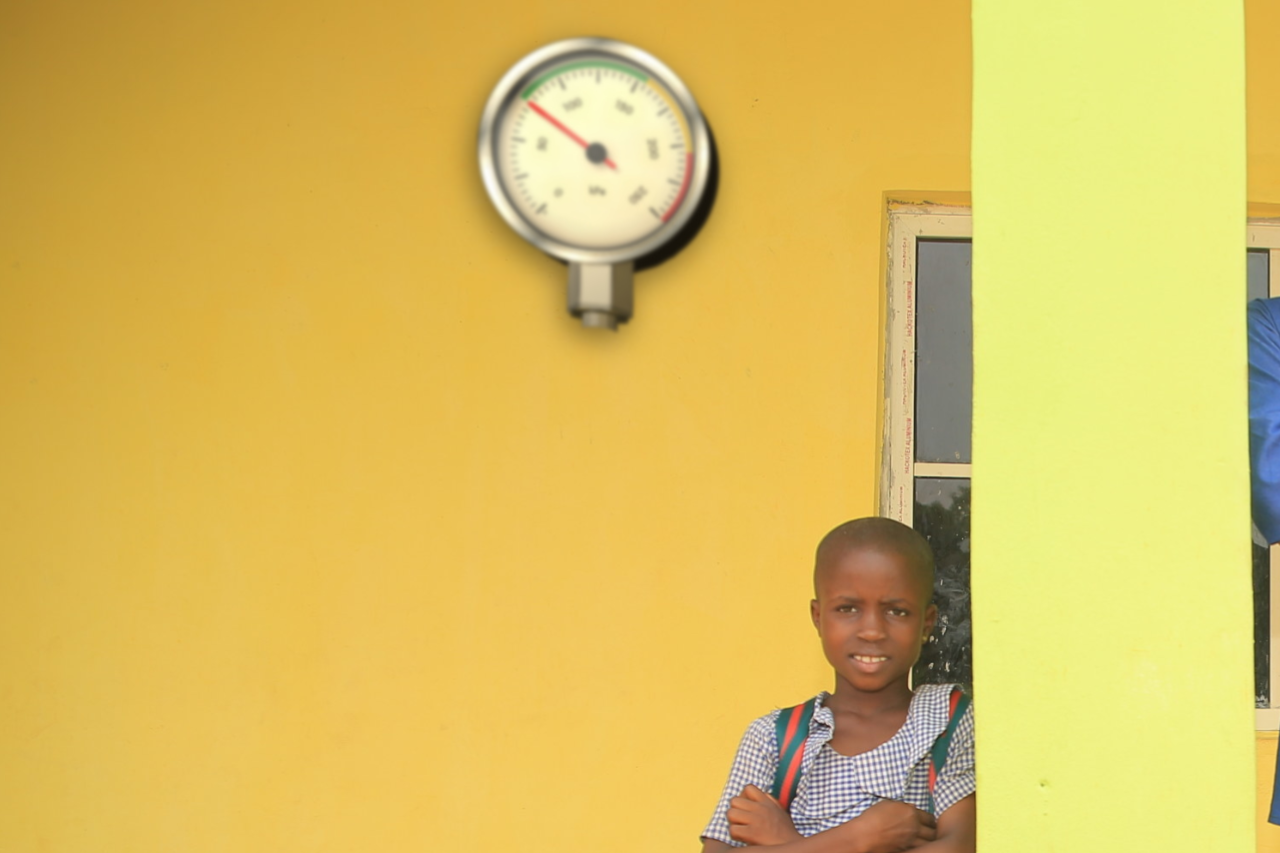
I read 75 kPa
